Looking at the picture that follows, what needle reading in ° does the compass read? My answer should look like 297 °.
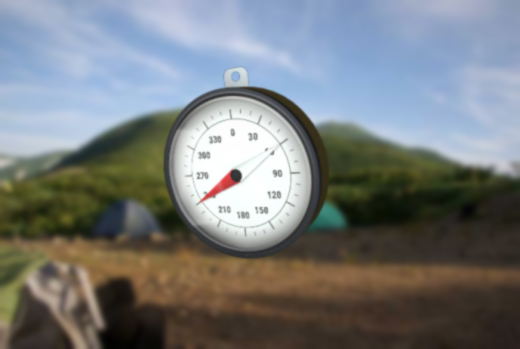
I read 240 °
